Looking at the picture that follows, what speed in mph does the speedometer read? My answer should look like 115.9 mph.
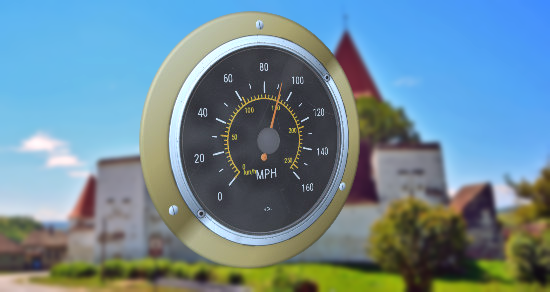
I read 90 mph
